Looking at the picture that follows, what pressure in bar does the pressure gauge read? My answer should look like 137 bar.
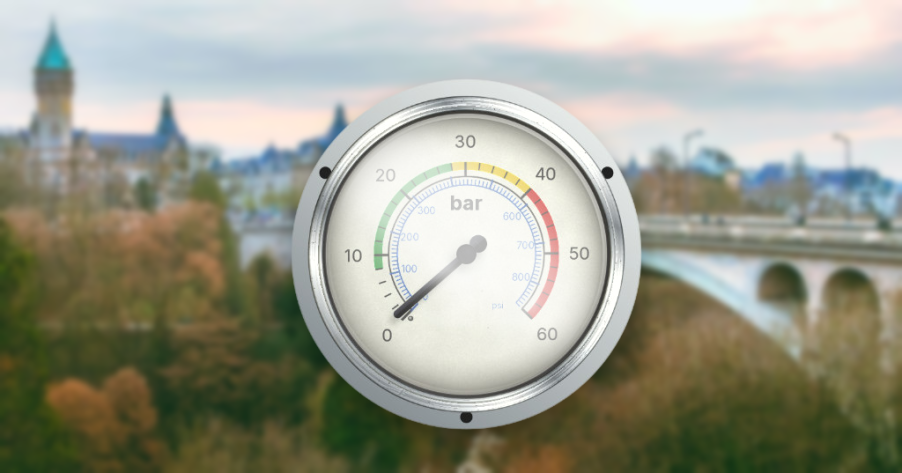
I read 1 bar
